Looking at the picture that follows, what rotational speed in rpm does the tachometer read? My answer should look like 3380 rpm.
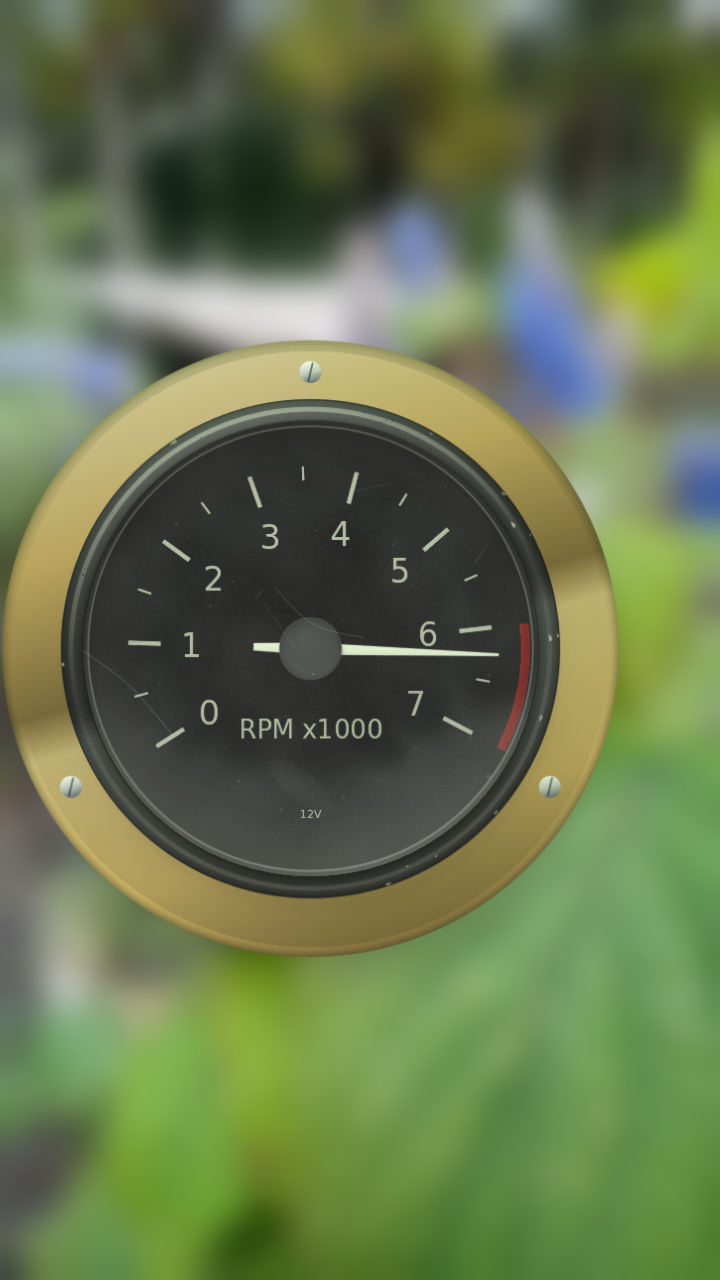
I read 6250 rpm
